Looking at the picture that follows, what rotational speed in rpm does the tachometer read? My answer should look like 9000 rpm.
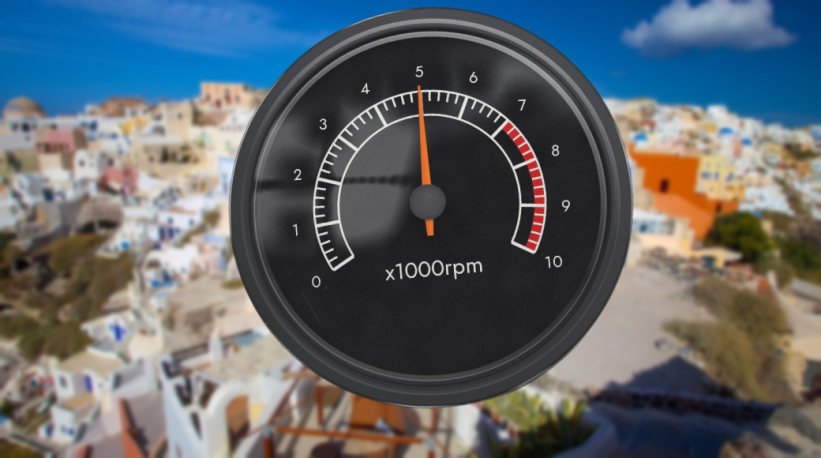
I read 5000 rpm
